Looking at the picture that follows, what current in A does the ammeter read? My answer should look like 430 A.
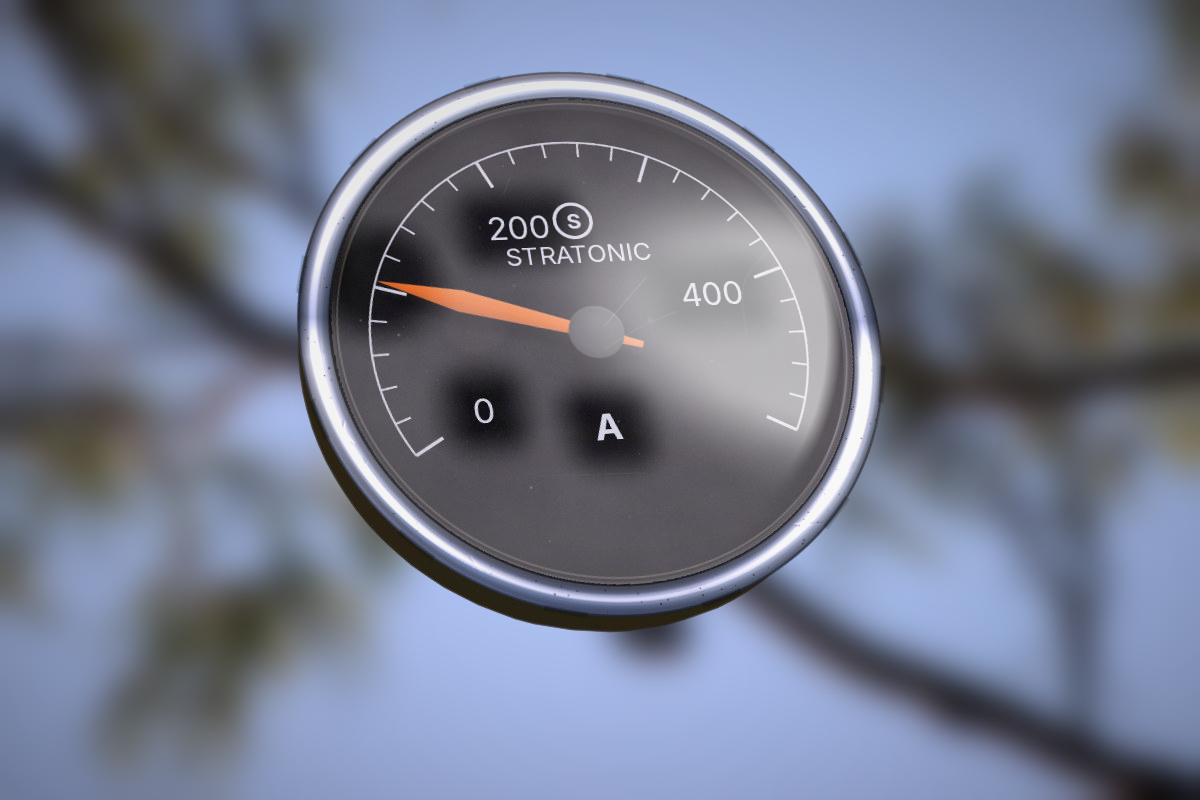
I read 100 A
